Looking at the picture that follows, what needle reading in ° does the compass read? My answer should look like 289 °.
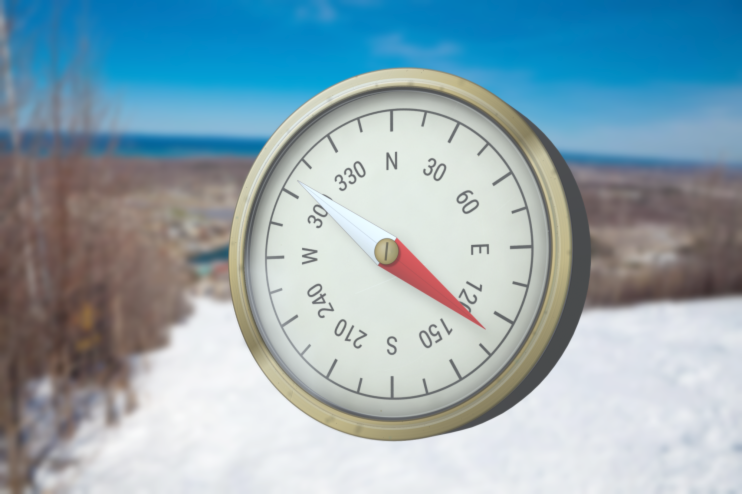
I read 127.5 °
